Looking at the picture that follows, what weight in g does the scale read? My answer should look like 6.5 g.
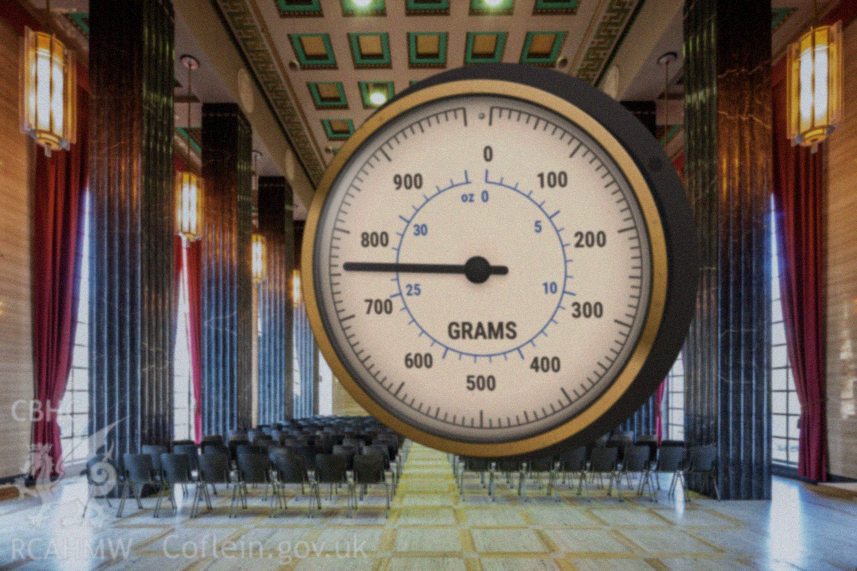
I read 760 g
